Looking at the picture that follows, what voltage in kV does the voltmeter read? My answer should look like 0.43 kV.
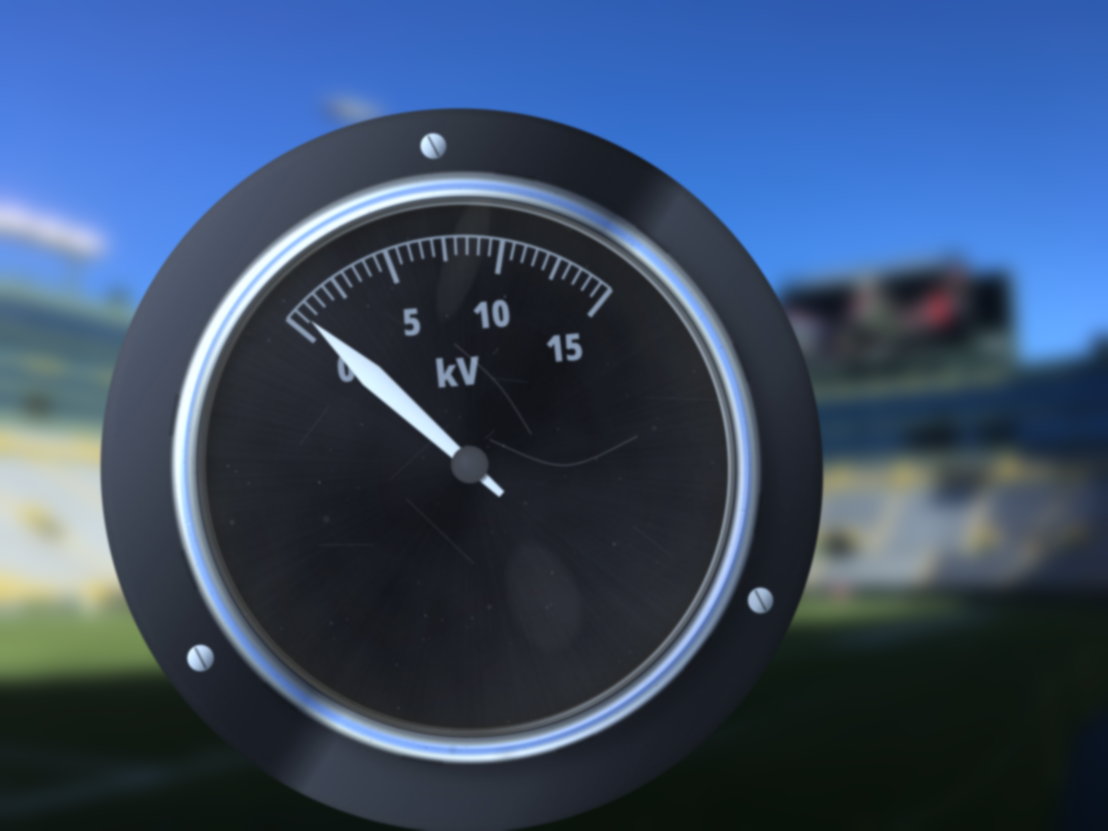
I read 0.5 kV
